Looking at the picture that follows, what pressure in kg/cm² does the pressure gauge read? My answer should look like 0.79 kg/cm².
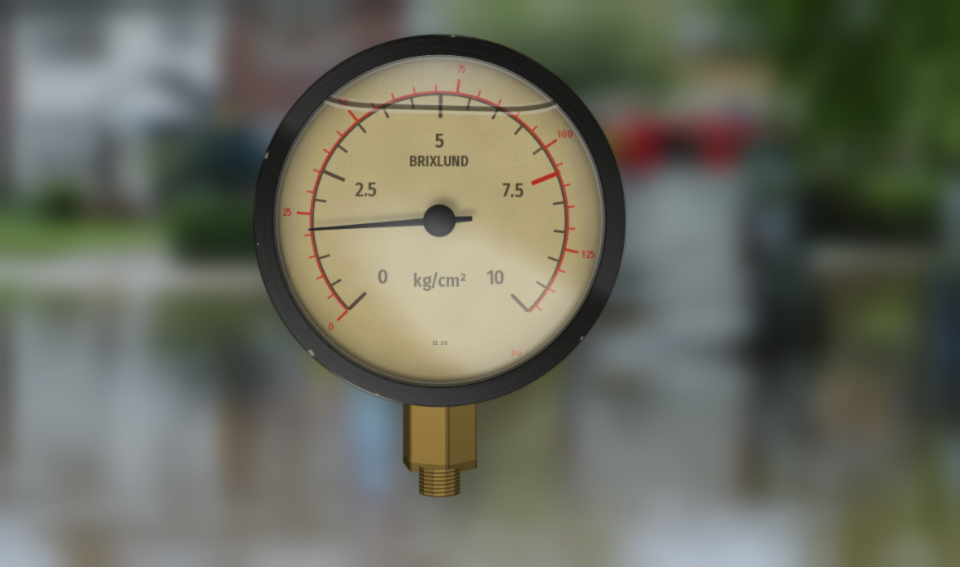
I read 1.5 kg/cm²
